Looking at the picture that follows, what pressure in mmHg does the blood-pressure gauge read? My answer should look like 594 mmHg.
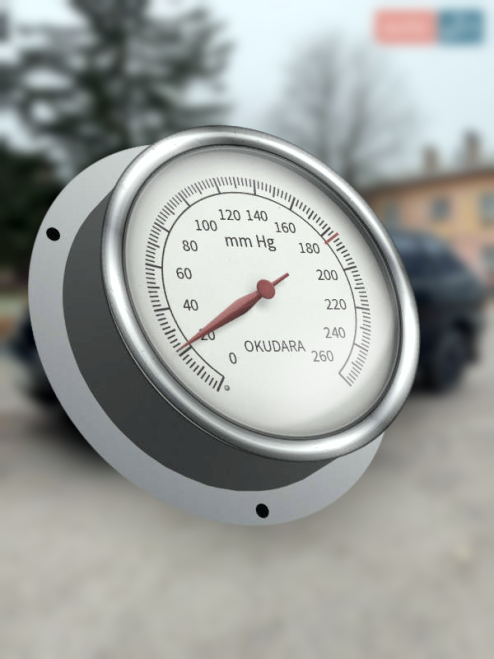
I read 22 mmHg
